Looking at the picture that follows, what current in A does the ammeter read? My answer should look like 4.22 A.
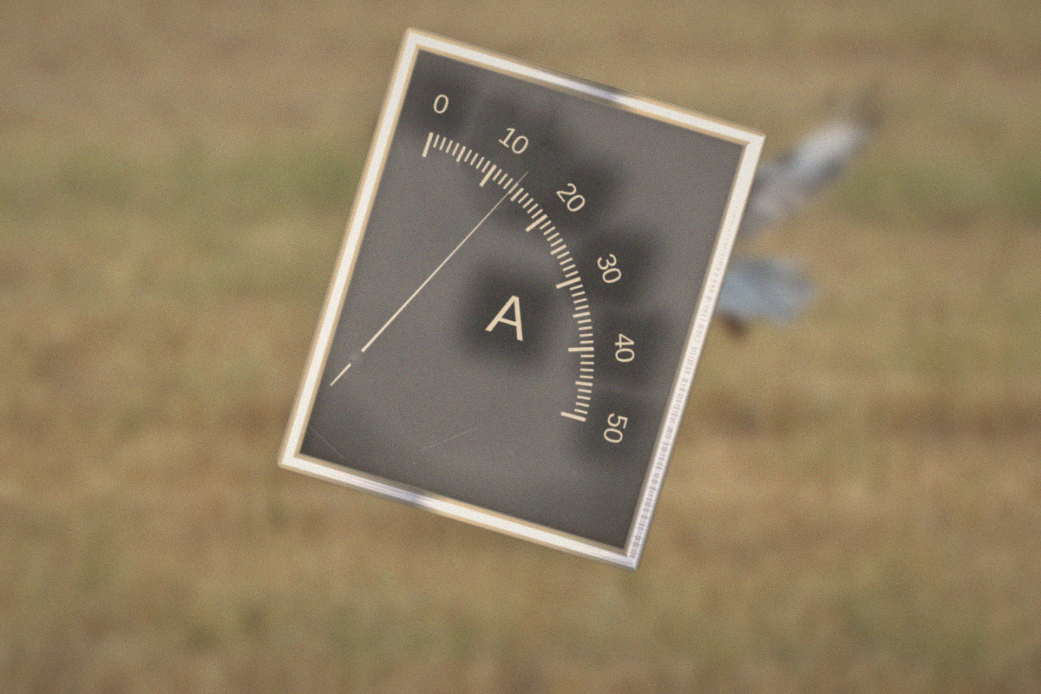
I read 14 A
